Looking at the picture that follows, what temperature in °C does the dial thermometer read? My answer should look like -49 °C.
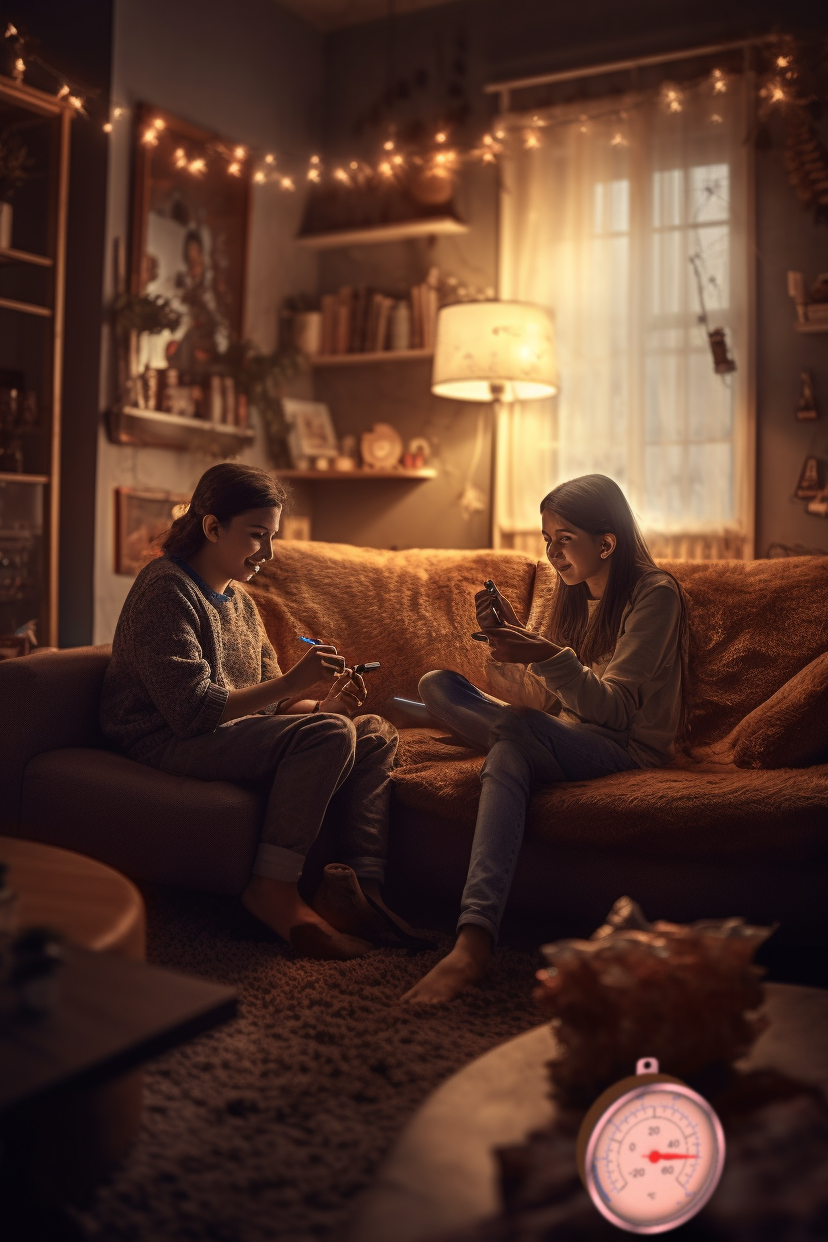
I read 48 °C
